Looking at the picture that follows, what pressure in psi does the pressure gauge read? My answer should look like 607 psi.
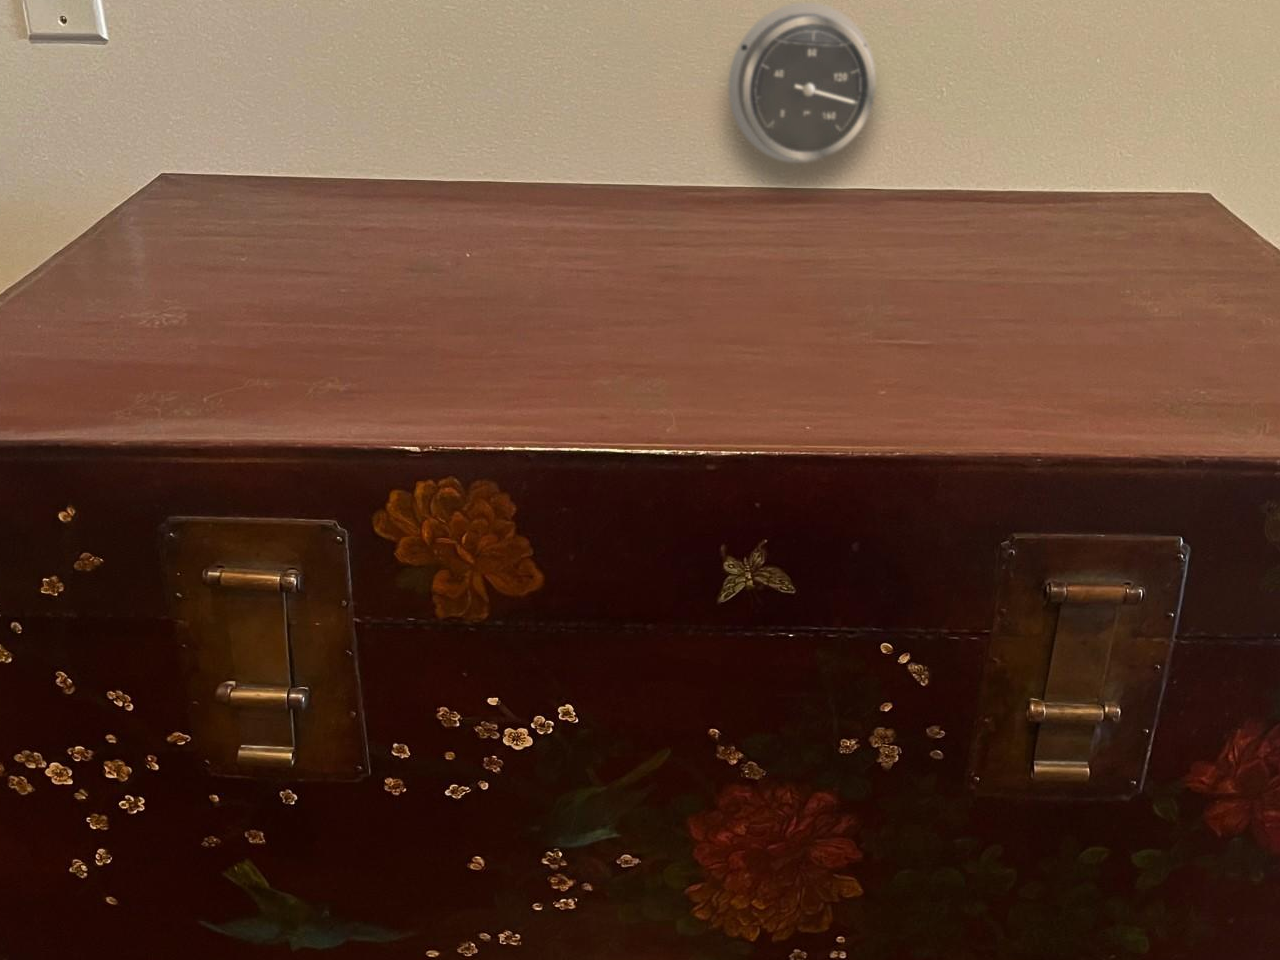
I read 140 psi
